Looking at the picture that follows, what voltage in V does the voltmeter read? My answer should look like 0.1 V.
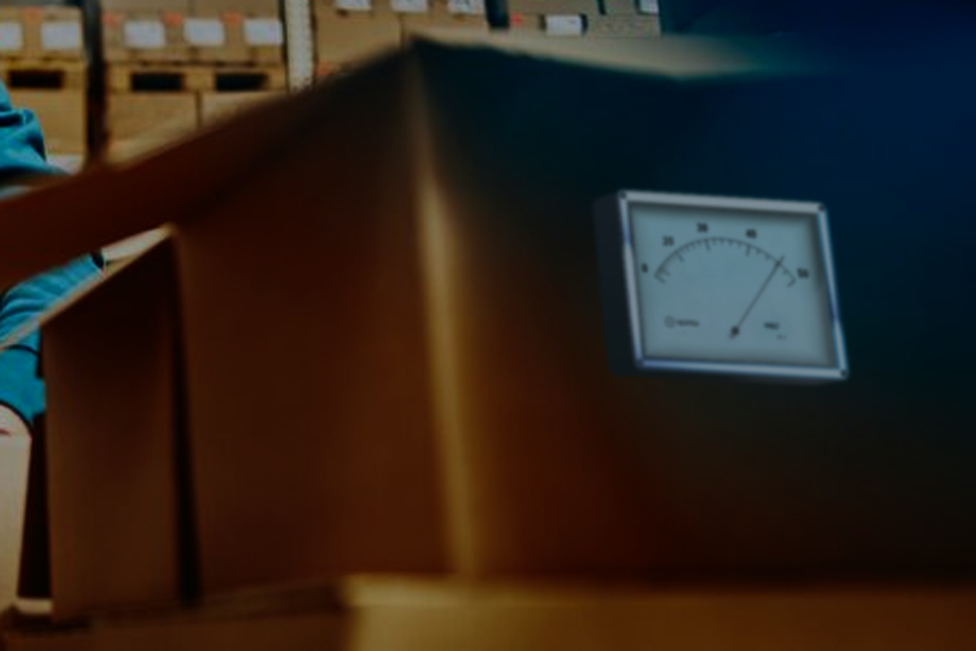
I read 46 V
